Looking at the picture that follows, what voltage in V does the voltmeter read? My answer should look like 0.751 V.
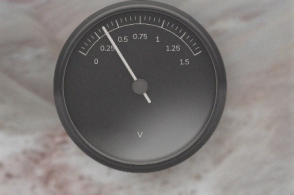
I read 0.35 V
